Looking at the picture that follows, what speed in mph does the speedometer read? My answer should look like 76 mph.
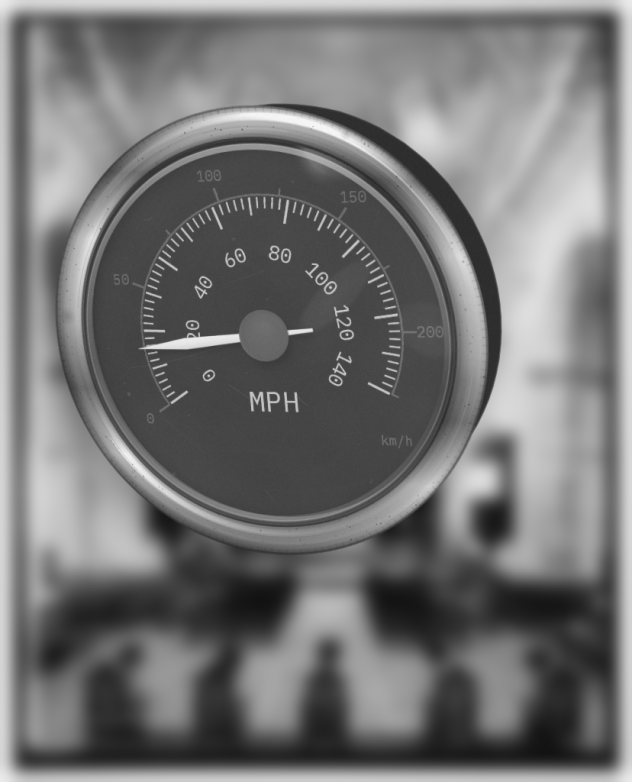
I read 16 mph
